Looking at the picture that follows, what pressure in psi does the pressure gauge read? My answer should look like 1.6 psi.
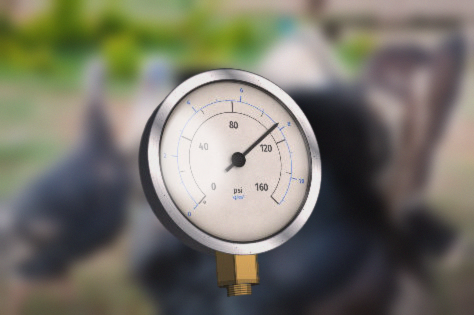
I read 110 psi
